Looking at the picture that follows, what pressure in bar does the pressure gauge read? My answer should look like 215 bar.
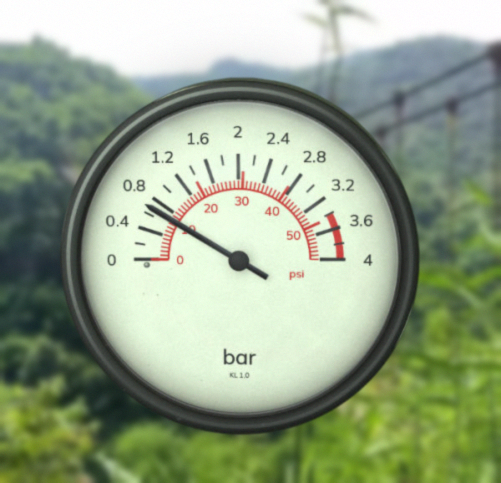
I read 0.7 bar
